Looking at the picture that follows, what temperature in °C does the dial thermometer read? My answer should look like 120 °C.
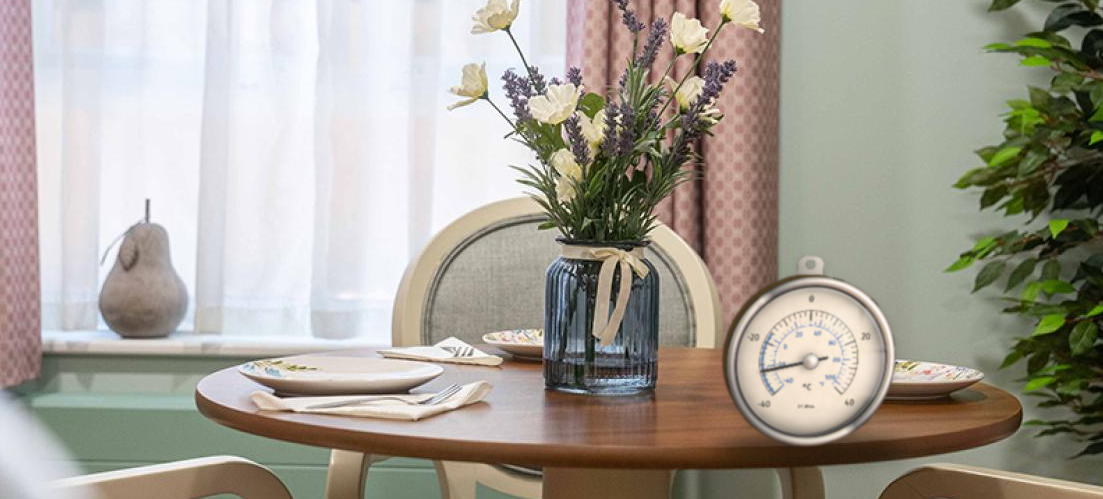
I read -30 °C
